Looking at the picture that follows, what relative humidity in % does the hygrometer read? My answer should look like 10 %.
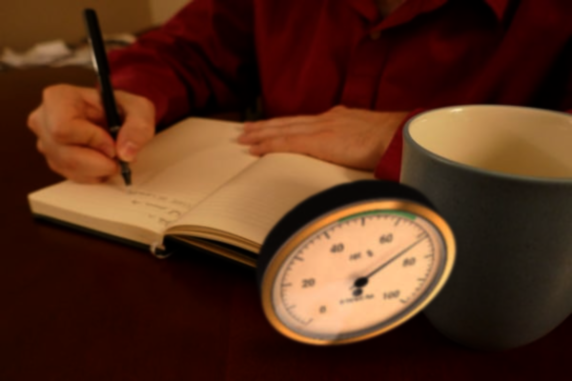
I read 70 %
